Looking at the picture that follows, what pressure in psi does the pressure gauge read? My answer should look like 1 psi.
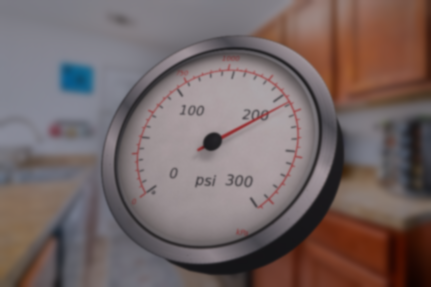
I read 210 psi
